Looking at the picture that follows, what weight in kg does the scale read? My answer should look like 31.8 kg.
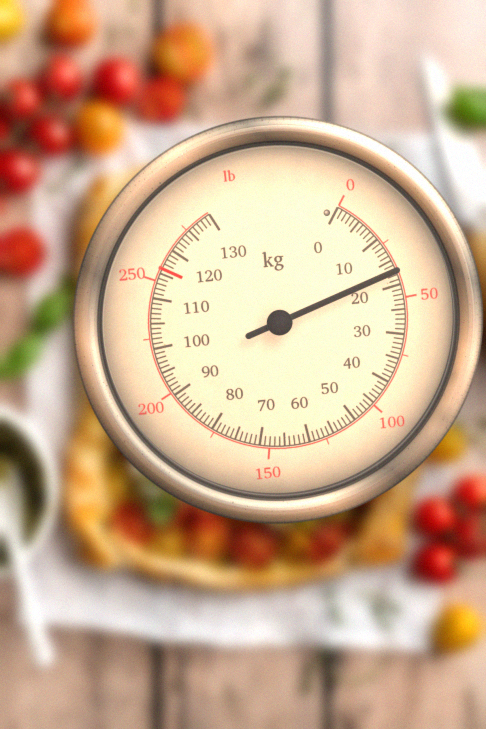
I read 17 kg
